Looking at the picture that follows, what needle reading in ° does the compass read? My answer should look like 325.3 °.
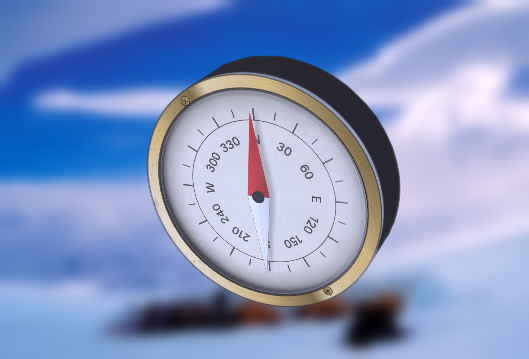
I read 0 °
